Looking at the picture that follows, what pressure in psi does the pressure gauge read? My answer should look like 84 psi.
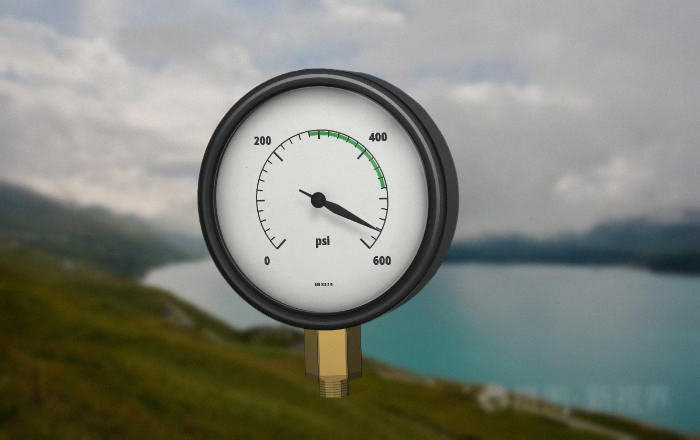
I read 560 psi
